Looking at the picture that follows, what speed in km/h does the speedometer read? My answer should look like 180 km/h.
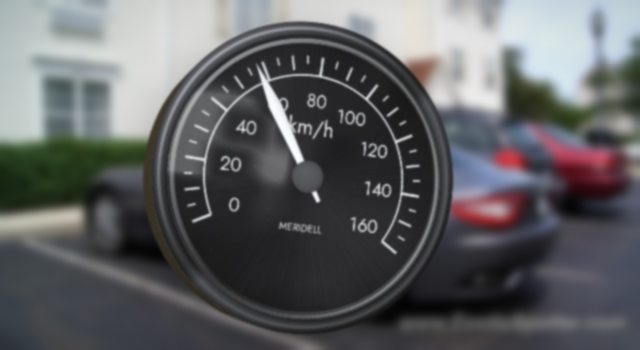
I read 57.5 km/h
